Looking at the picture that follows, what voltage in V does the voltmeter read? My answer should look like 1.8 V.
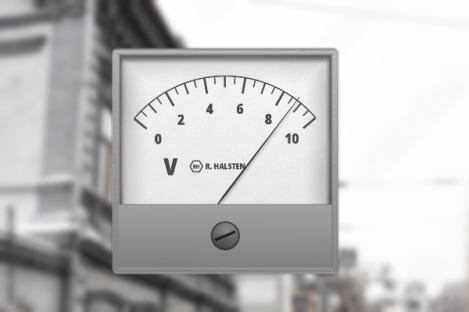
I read 8.75 V
